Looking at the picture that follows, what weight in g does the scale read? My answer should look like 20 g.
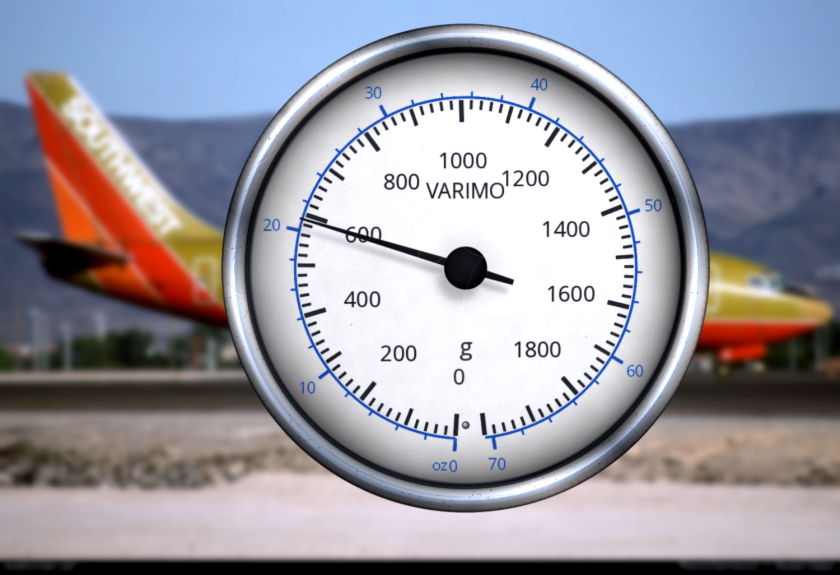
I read 590 g
